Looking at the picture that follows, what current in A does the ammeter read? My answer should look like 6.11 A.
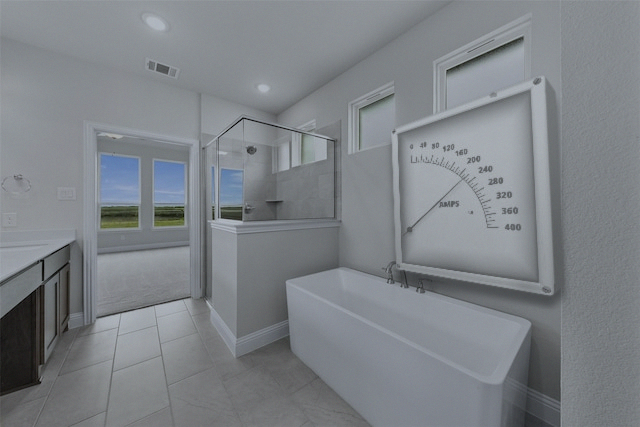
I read 220 A
